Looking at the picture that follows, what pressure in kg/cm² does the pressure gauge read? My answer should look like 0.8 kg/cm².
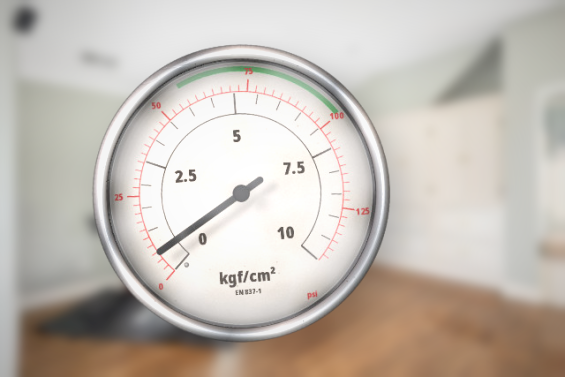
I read 0.5 kg/cm²
